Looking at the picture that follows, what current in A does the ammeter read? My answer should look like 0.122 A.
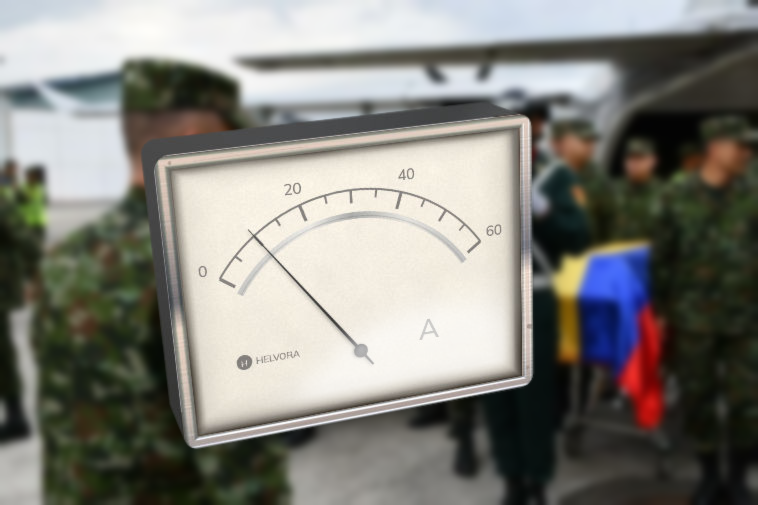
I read 10 A
